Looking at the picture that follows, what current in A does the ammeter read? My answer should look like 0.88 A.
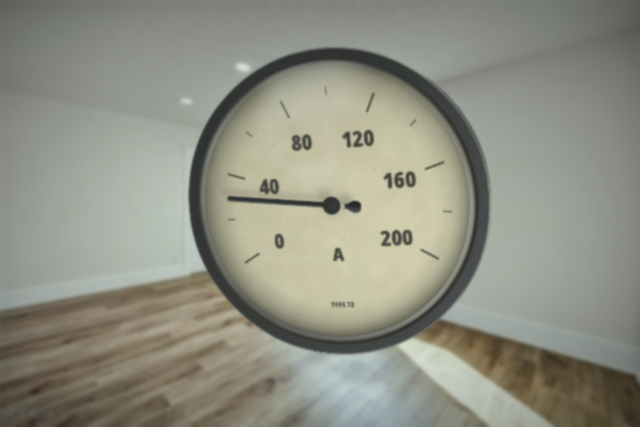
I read 30 A
